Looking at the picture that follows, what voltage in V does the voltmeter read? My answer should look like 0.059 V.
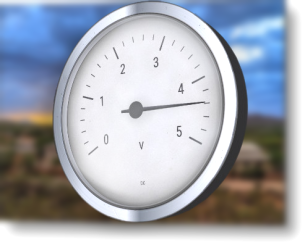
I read 4.4 V
